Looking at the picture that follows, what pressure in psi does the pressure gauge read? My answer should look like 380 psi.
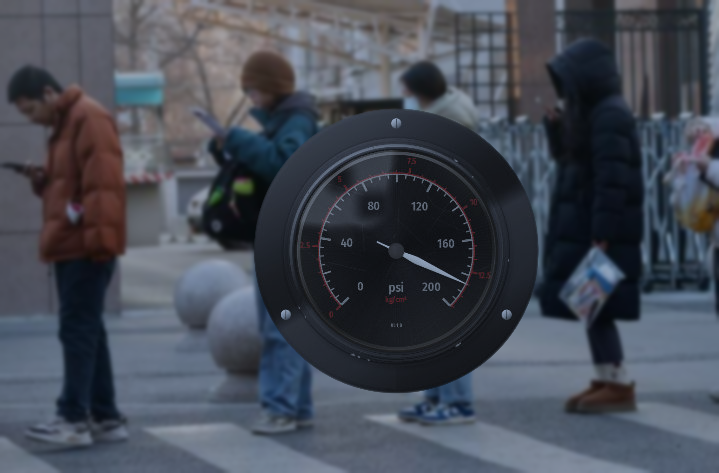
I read 185 psi
